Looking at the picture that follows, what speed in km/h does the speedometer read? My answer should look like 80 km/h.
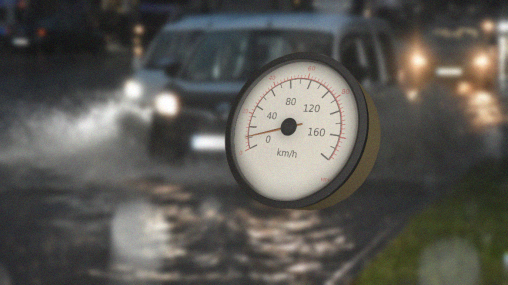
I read 10 km/h
